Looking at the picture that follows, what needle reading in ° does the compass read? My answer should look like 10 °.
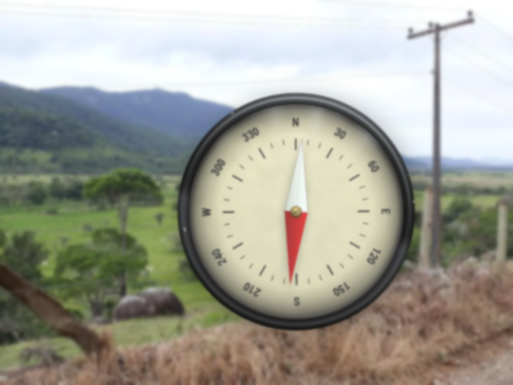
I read 185 °
